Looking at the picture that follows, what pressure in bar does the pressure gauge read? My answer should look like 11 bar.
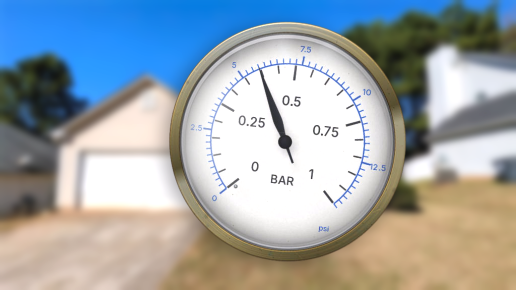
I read 0.4 bar
